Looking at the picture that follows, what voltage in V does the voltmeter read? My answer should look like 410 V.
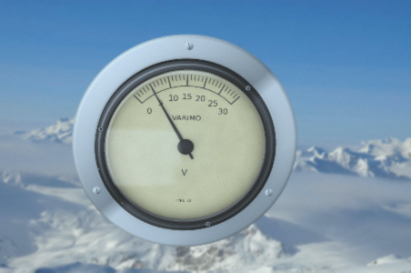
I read 5 V
